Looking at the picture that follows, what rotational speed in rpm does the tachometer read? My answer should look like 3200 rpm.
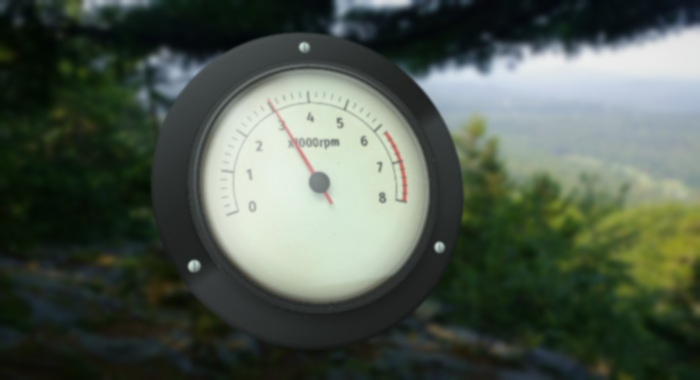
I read 3000 rpm
